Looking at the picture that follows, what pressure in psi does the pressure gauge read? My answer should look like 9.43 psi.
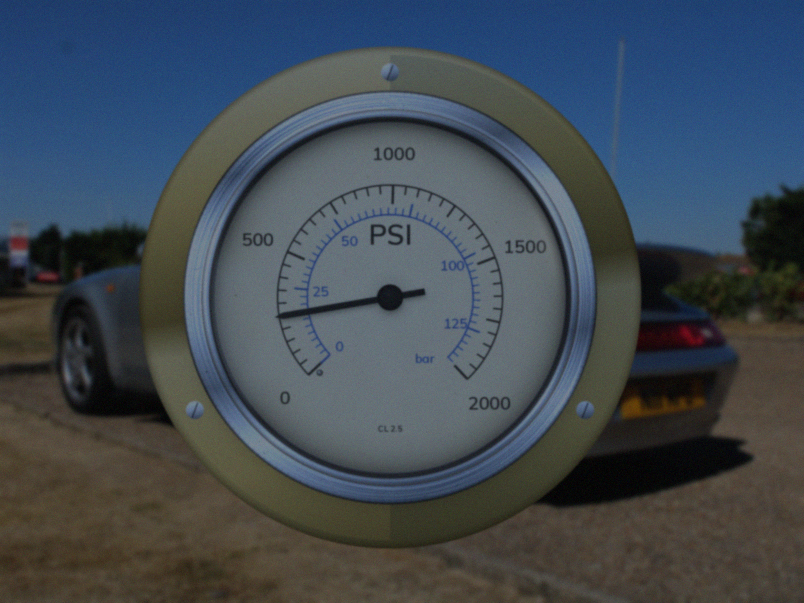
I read 250 psi
